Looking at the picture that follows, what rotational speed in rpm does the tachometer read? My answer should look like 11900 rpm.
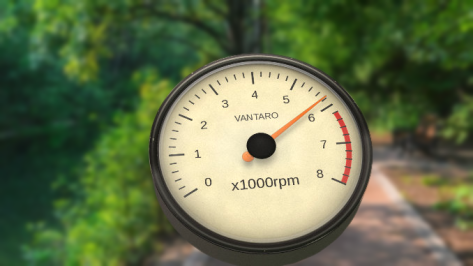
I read 5800 rpm
